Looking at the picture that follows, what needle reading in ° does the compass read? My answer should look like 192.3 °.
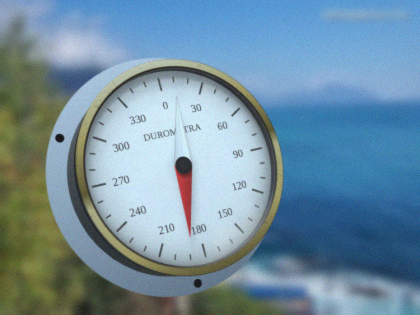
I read 190 °
